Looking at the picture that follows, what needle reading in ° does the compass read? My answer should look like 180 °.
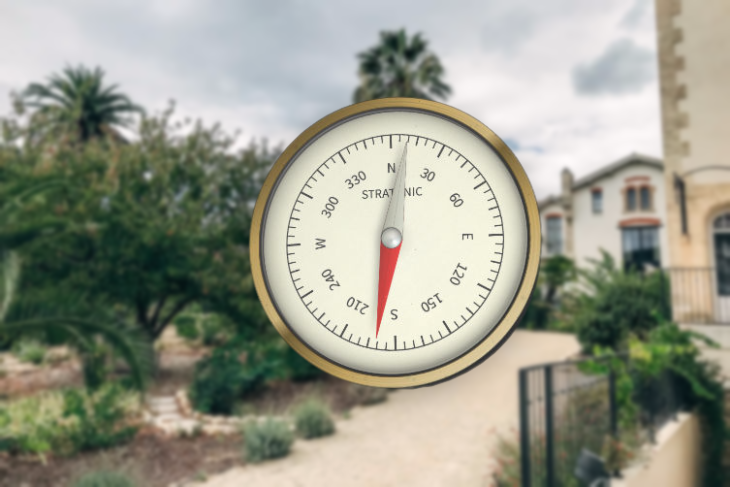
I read 190 °
